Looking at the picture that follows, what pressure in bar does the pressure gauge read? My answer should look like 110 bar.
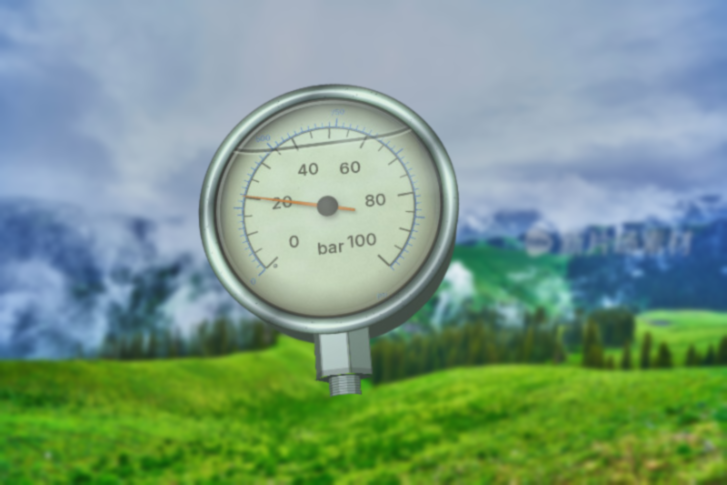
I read 20 bar
